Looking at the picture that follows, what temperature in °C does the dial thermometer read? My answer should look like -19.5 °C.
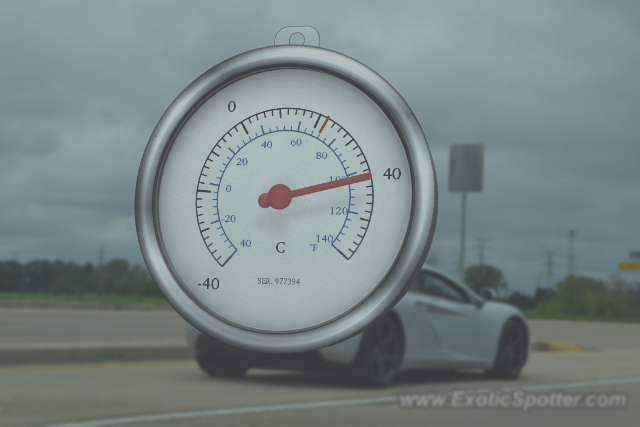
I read 40 °C
